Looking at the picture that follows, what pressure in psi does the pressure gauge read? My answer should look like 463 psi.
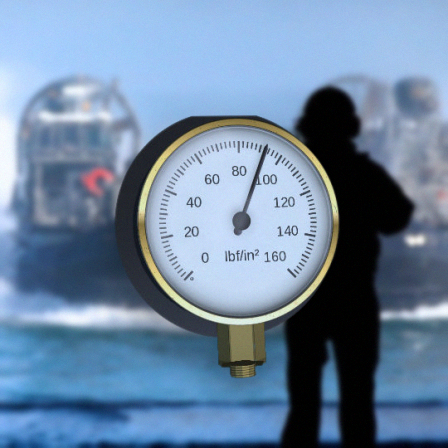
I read 92 psi
